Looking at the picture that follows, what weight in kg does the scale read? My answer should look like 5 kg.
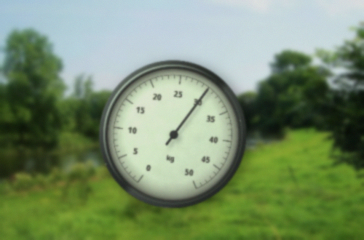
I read 30 kg
